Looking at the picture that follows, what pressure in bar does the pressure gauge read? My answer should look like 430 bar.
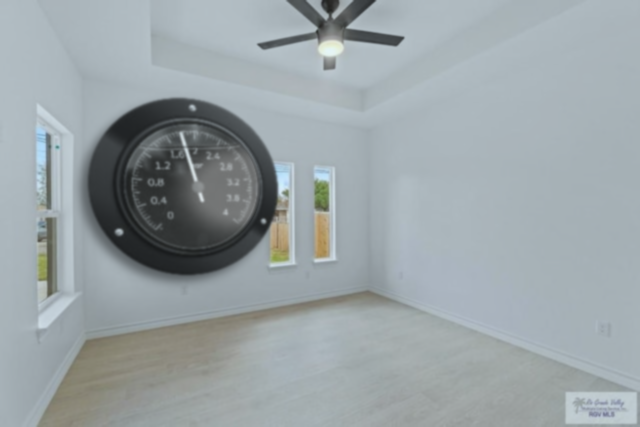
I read 1.8 bar
